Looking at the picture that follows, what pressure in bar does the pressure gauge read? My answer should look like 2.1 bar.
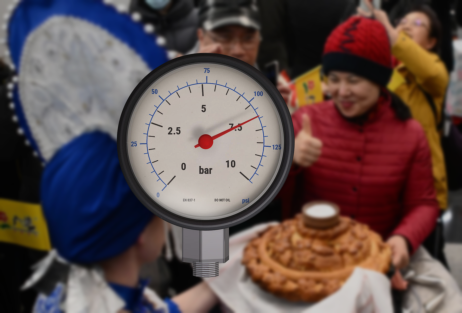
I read 7.5 bar
